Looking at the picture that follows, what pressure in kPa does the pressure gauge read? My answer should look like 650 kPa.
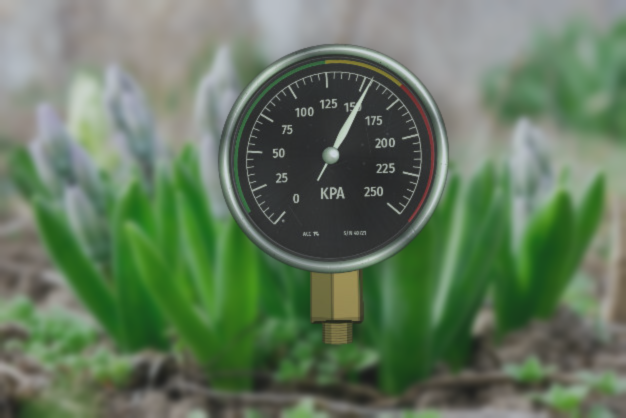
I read 155 kPa
